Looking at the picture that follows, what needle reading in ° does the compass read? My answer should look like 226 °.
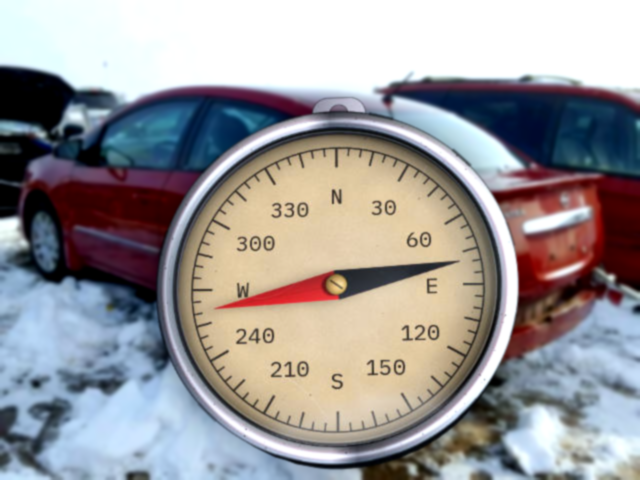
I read 260 °
